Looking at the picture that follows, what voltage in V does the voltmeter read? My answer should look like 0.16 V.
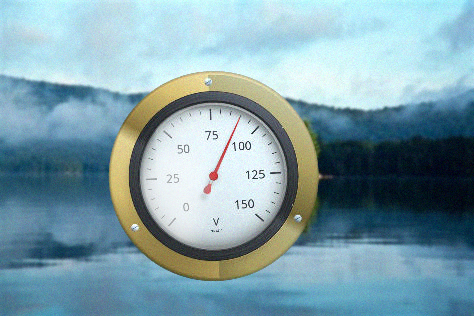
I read 90 V
